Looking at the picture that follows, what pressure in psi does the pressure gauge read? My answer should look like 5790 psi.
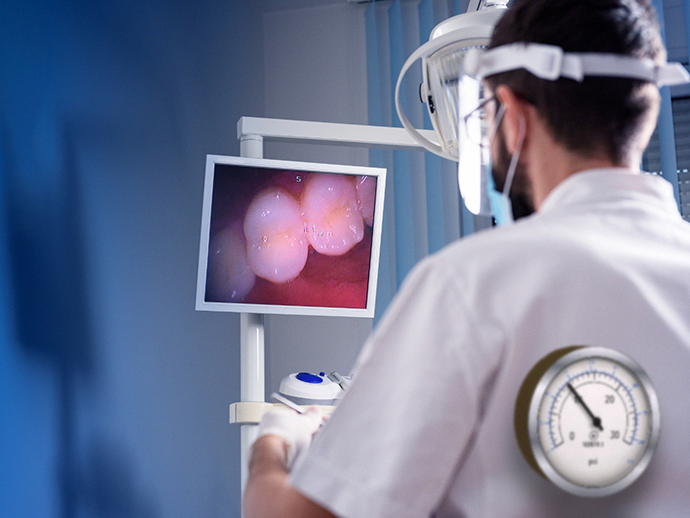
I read 10 psi
